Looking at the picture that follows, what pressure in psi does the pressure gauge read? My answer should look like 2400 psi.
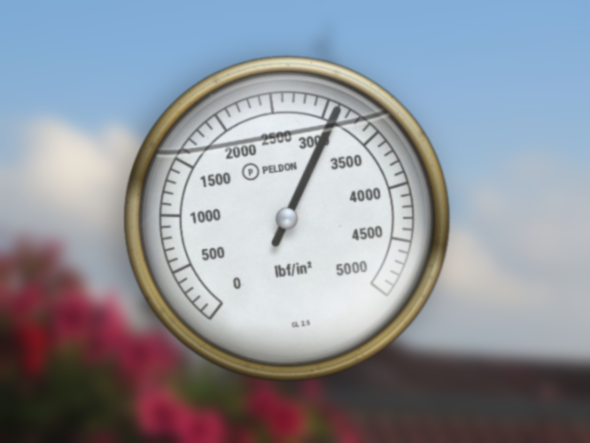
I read 3100 psi
